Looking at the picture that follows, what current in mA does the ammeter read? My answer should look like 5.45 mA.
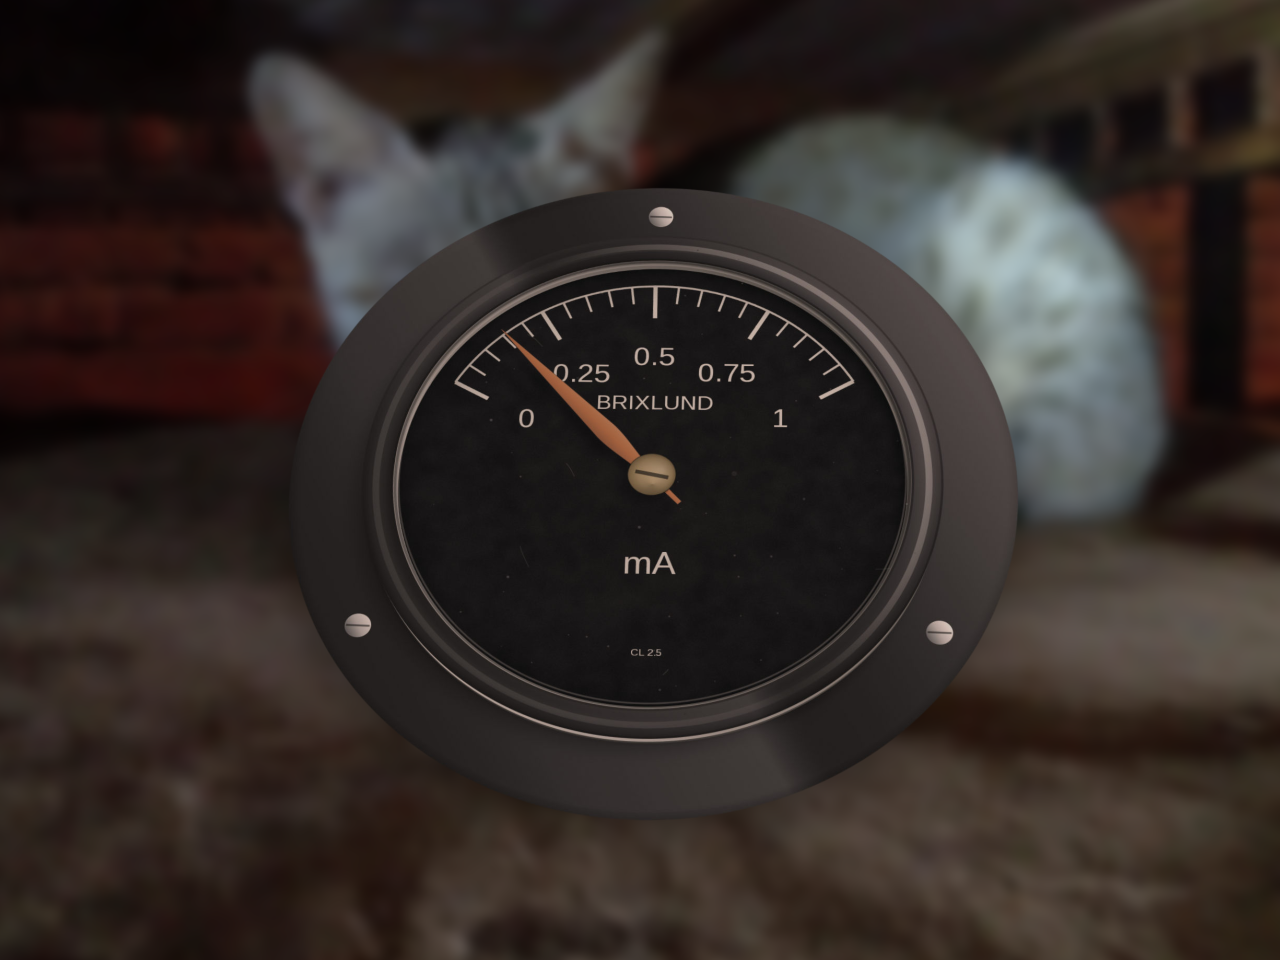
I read 0.15 mA
